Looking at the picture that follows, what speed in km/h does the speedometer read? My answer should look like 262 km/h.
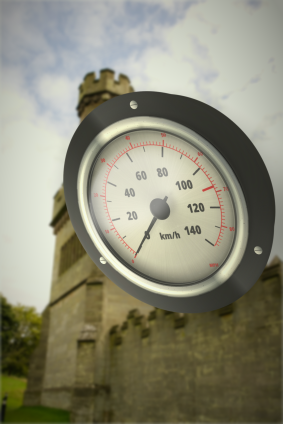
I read 0 km/h
